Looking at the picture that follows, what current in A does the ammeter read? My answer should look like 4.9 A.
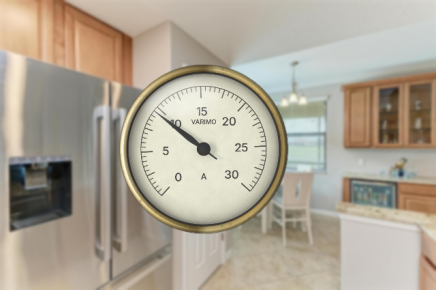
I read 9.5 A
